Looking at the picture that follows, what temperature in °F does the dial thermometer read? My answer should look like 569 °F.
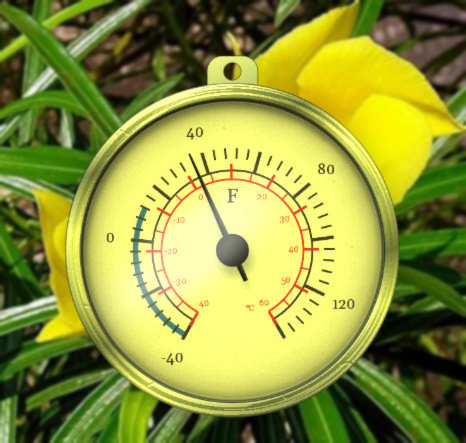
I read 36 °F
